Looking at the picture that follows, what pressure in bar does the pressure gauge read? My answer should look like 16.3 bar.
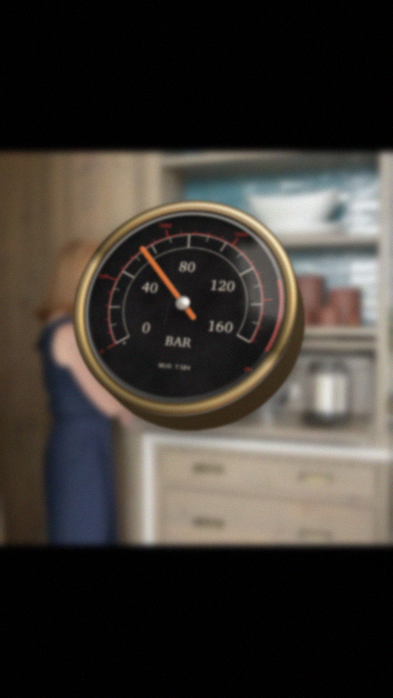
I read 55 bar
